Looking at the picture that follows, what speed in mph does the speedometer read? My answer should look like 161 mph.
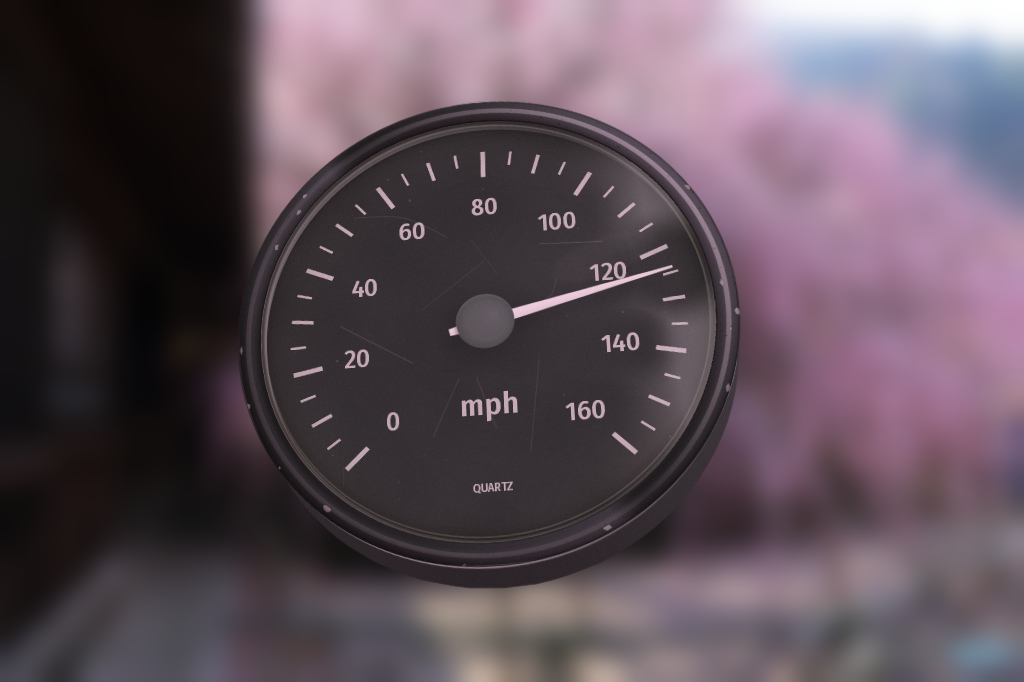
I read 125 mph
